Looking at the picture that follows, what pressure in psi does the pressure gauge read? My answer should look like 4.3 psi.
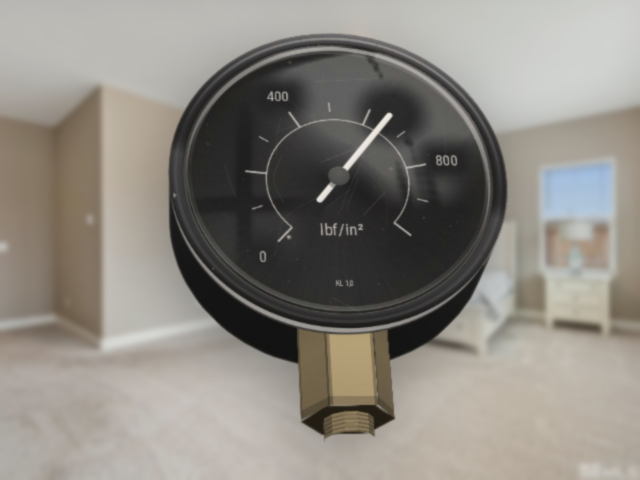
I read 650 psi
